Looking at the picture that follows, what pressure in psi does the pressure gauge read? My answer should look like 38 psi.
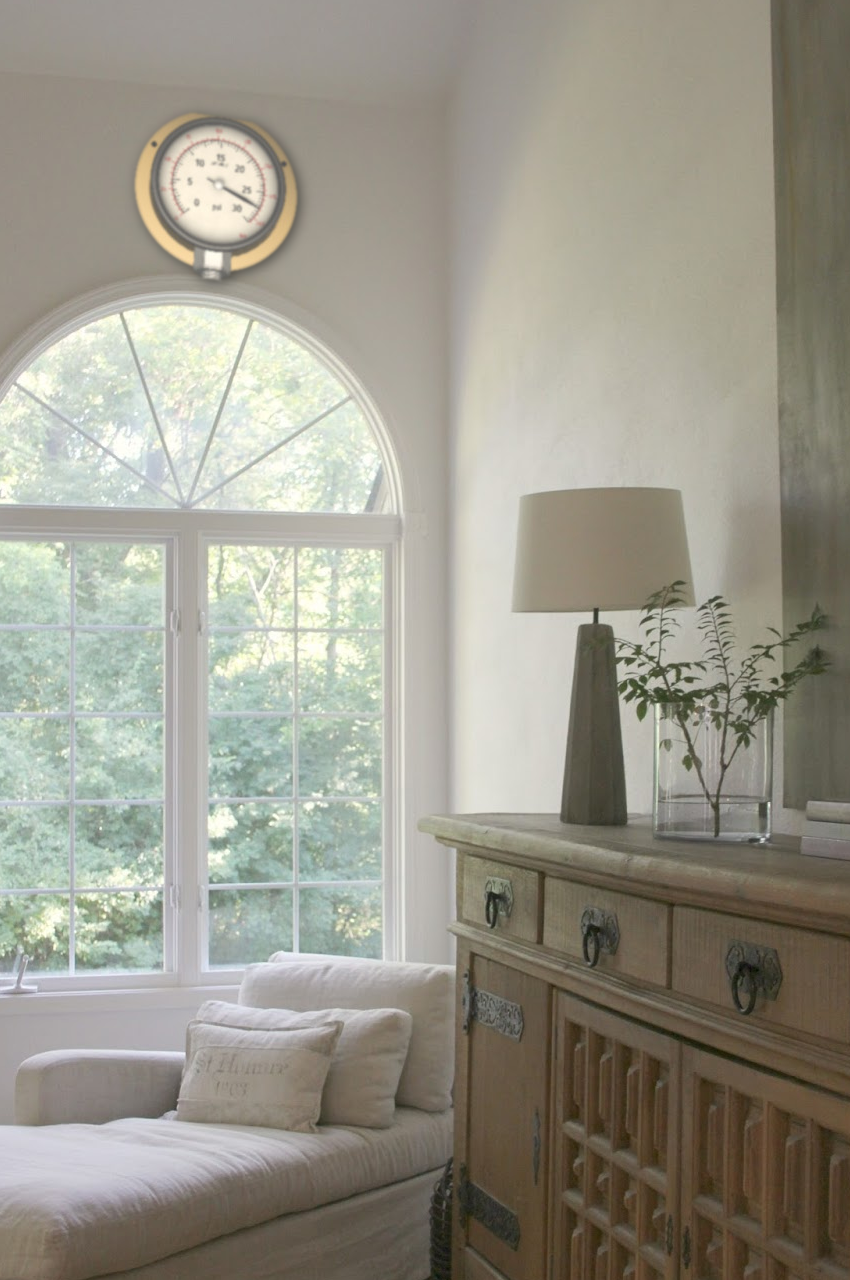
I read 27.5 psi
